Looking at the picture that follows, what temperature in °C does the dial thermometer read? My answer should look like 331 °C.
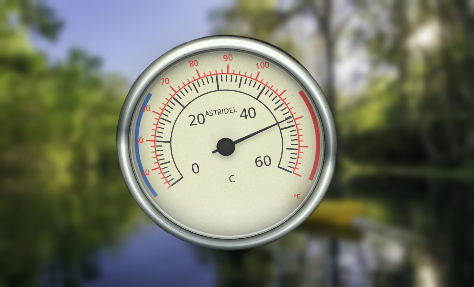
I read 48 °C
